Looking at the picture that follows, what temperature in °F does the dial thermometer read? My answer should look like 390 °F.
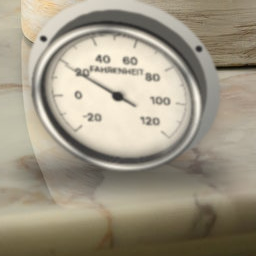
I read 20 °F
